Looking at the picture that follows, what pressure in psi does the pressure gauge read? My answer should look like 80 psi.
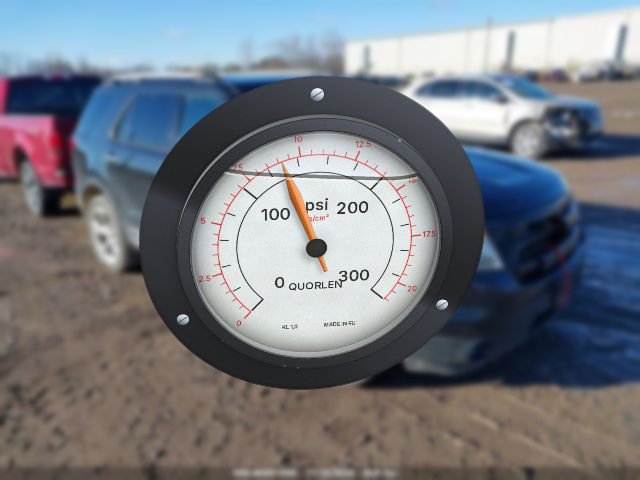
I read 130 psi
